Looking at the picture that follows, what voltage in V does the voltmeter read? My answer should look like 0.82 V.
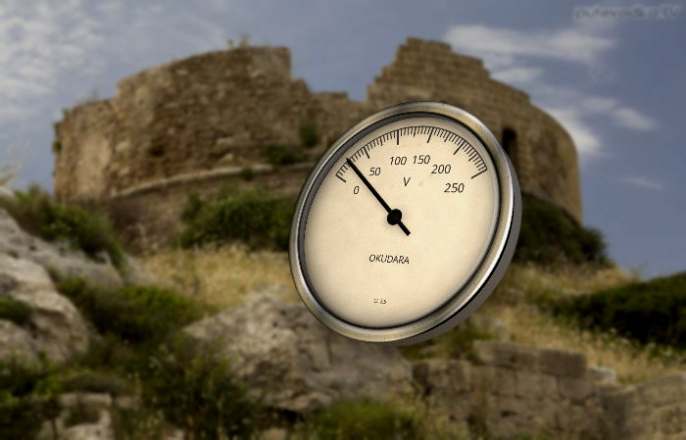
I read 25 V
